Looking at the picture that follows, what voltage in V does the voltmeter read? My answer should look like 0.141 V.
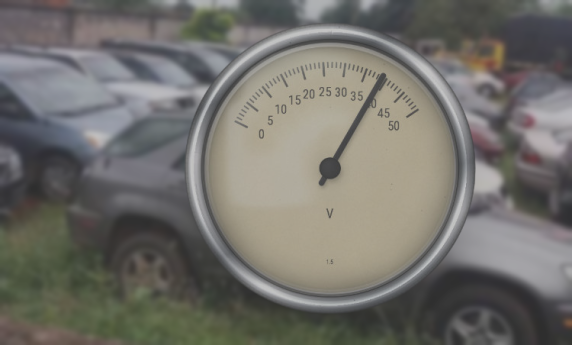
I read 39 V
